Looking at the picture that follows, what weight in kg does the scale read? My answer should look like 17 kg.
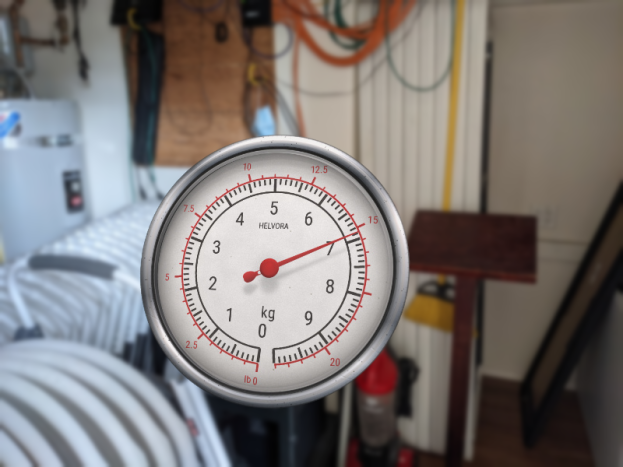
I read 6.9 kg
